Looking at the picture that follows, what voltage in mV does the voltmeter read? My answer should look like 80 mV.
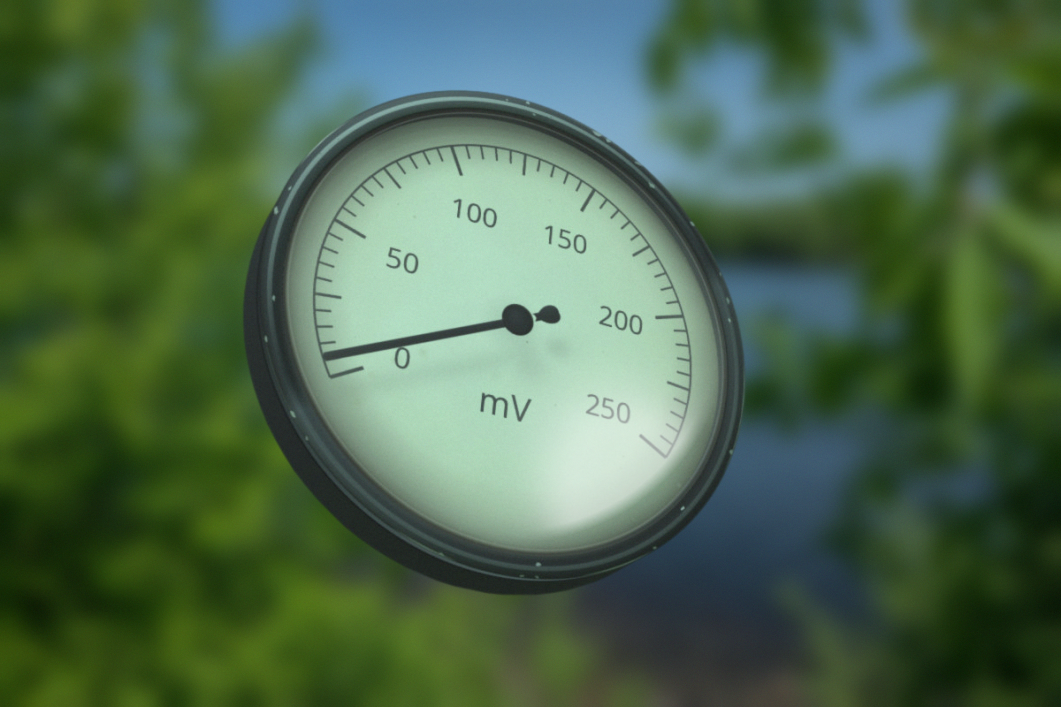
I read 5 mV
